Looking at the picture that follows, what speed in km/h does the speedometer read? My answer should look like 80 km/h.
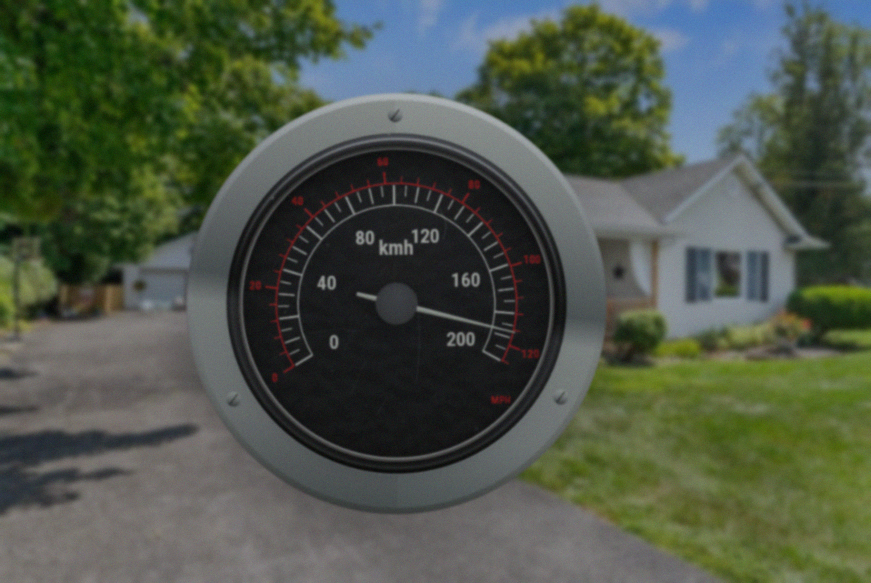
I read 187.5 km/h
